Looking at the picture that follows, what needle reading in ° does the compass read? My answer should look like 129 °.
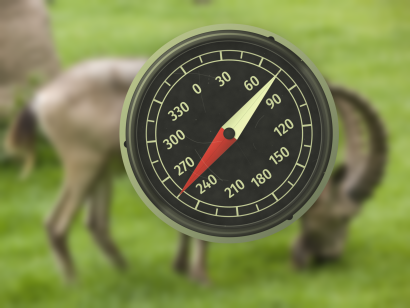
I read 255 °
